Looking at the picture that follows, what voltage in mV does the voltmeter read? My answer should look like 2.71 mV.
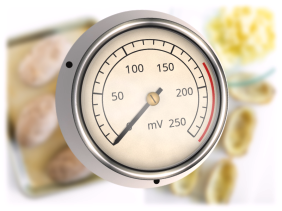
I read 0 mV
